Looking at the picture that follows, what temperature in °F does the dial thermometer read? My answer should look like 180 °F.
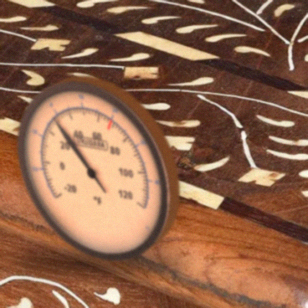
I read 30 °F
